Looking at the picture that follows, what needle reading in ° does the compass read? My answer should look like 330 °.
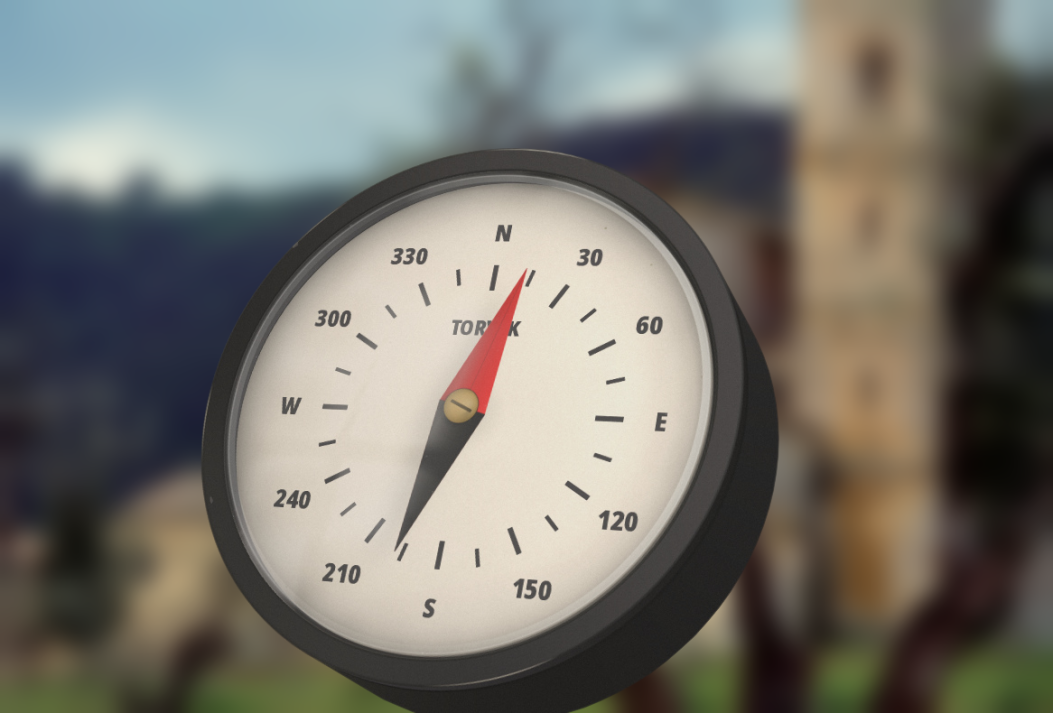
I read 15 °
